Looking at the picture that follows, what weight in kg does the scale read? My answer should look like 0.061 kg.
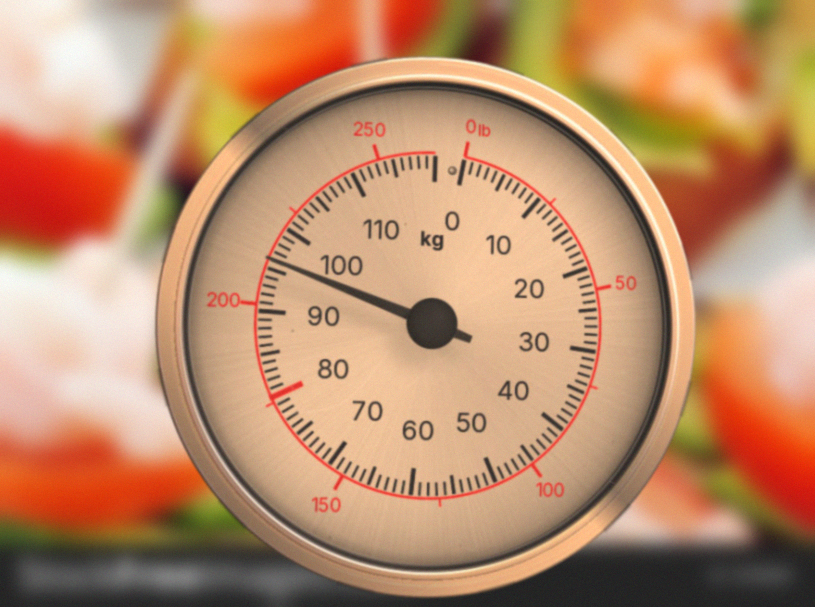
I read 96 kg
